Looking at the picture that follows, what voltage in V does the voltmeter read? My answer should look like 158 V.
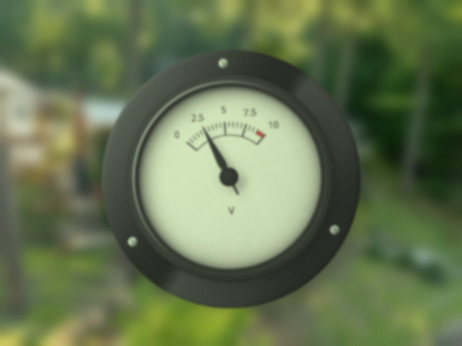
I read 2.5 V
